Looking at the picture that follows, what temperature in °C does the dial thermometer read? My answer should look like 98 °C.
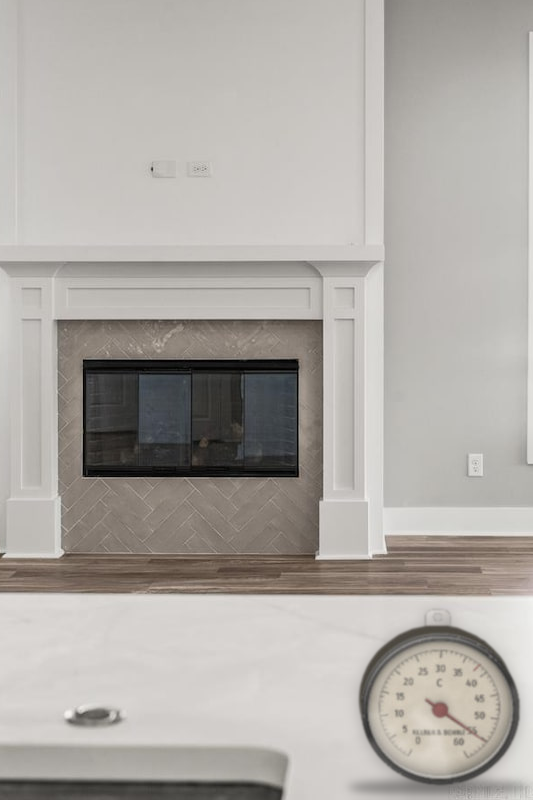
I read 55 °C
